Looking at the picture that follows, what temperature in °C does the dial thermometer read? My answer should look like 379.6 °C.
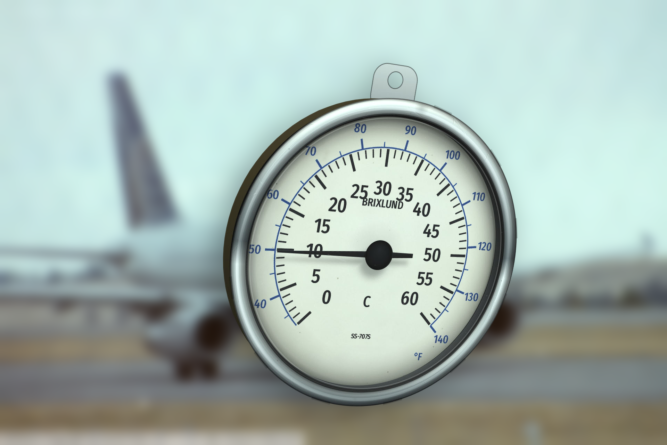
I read 10 °C
